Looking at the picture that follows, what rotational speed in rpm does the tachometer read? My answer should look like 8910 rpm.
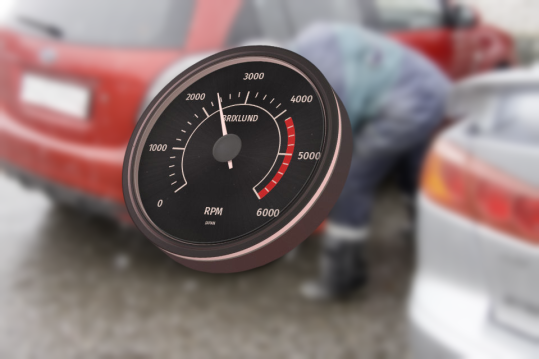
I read 2400 rpm
